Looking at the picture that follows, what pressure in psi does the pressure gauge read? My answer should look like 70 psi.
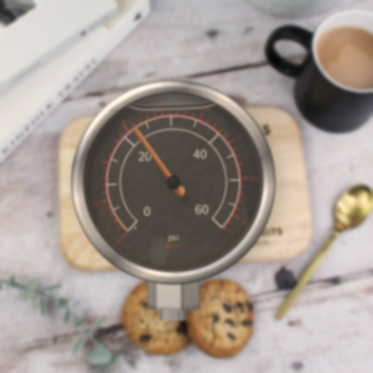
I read 22.5 psi
